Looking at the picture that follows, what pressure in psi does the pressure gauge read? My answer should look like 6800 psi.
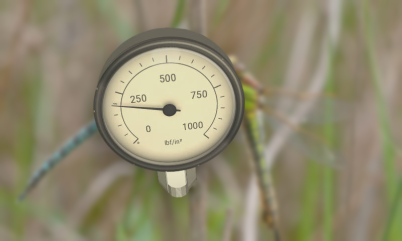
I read 200 psi
